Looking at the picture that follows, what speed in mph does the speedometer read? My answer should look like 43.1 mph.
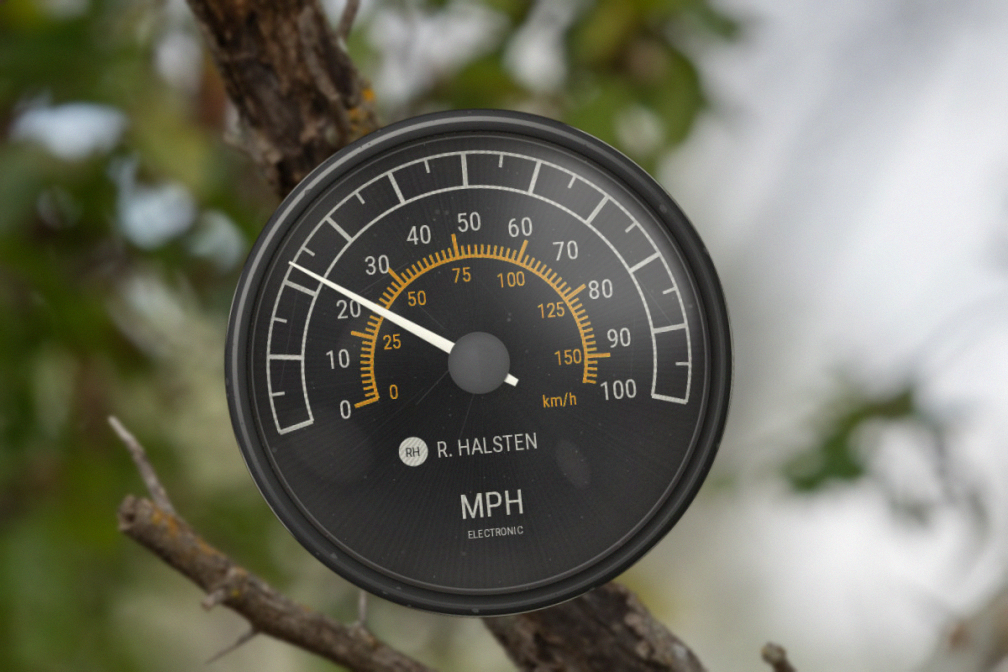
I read 22.5 mph
